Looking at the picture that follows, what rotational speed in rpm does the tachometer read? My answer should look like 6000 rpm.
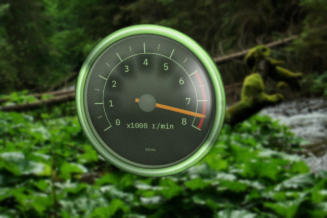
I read 7500 rpm
